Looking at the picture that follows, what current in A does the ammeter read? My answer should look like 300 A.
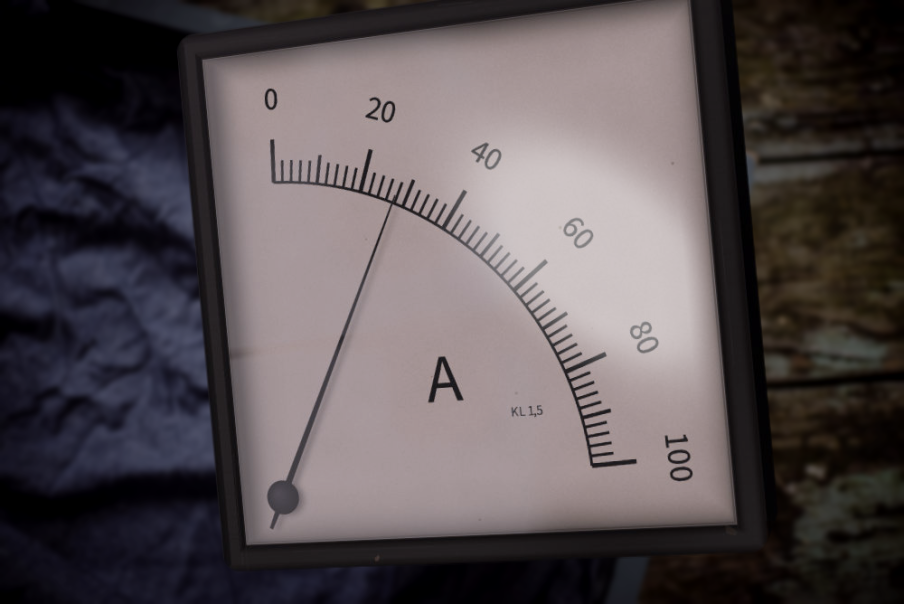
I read 28 A
